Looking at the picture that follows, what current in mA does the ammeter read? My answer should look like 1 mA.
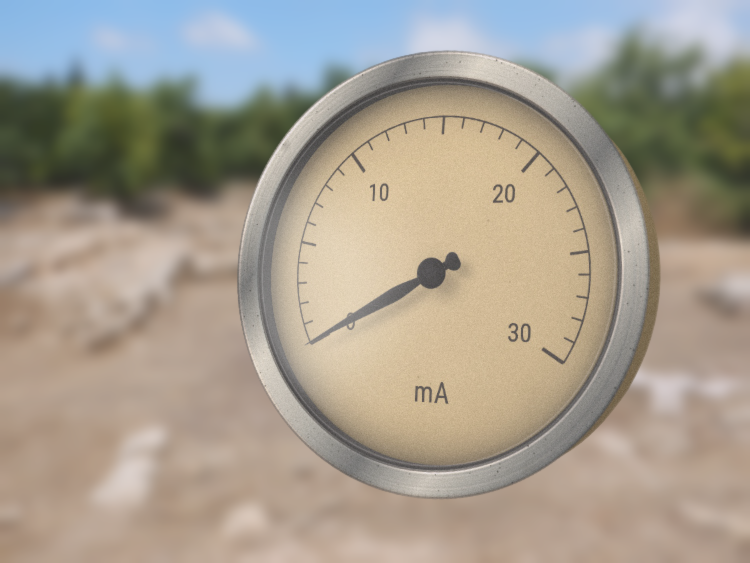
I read 0 mA
